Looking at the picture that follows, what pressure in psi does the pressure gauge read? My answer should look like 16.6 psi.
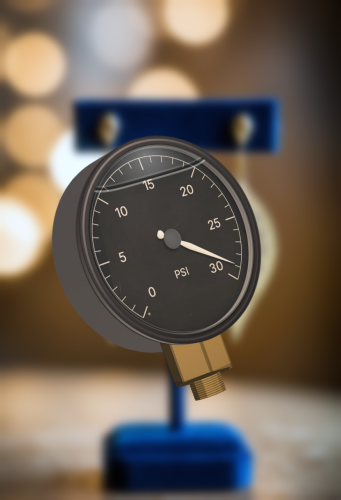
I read 29 psi
